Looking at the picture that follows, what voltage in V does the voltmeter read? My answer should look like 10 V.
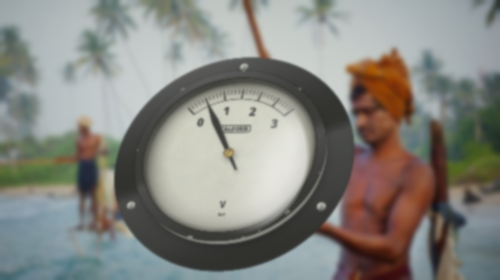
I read 0.5 V
